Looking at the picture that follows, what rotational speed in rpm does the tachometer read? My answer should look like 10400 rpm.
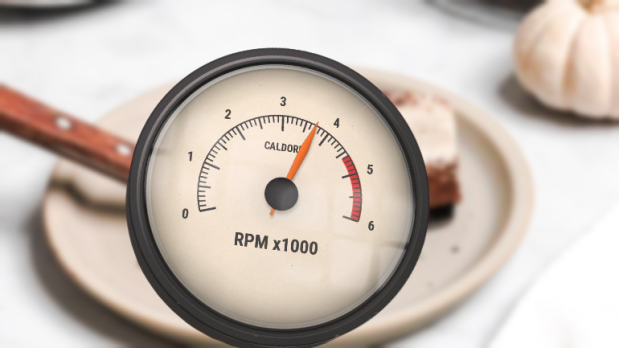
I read 3700 rpm
